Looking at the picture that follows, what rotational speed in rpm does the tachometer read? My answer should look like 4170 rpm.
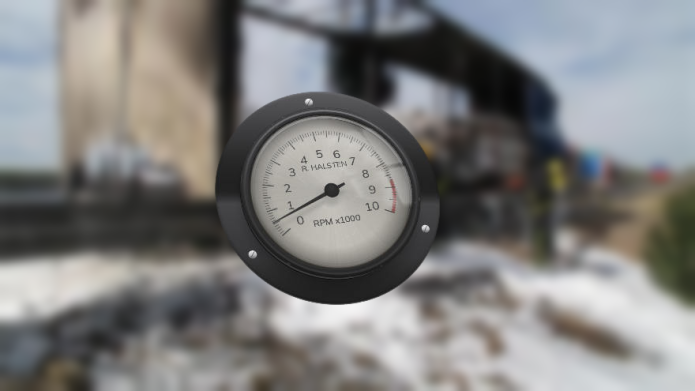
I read 500 rpm
